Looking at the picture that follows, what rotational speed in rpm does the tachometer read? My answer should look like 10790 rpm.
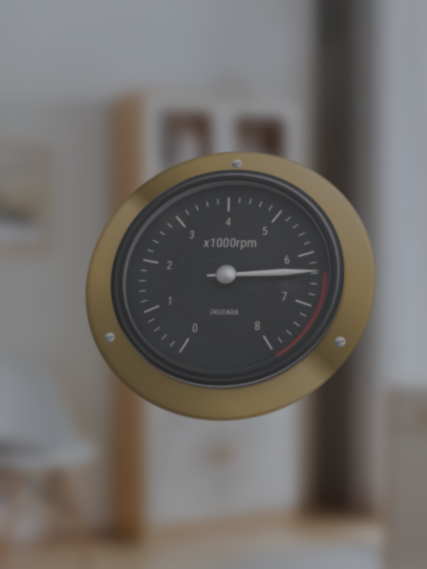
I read 6400 rpm
